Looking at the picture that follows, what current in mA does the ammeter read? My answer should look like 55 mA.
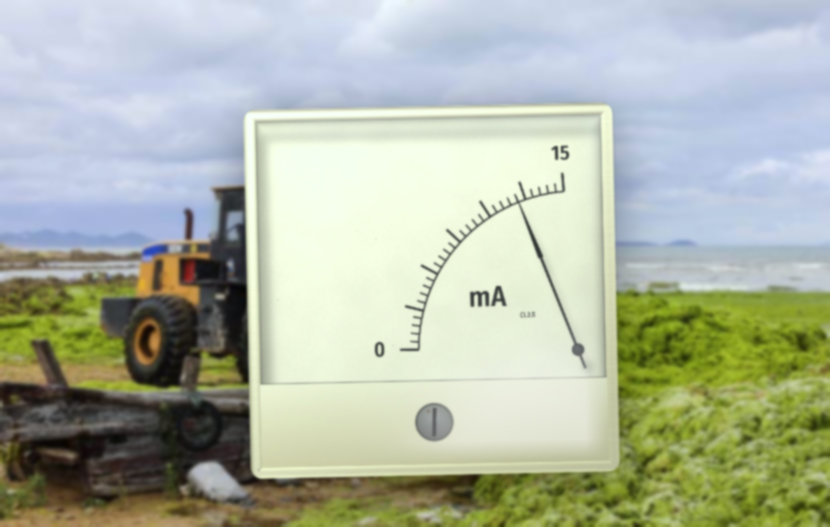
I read 12 mA
